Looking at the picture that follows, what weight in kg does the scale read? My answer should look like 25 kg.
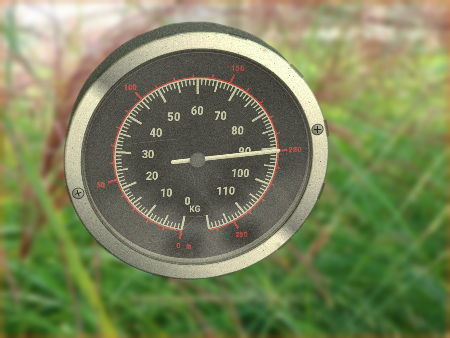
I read 90 kg
